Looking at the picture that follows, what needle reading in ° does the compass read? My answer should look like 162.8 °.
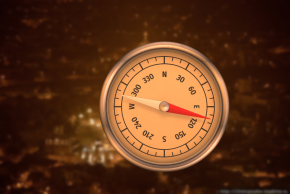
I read 105 °
